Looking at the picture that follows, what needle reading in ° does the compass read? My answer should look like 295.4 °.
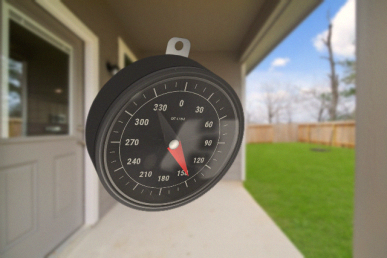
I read 145 °
